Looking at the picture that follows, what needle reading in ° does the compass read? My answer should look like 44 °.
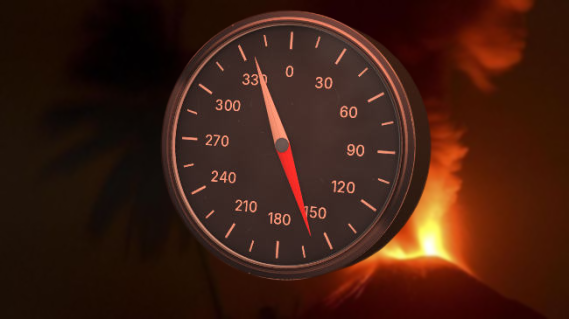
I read 157.5 °
